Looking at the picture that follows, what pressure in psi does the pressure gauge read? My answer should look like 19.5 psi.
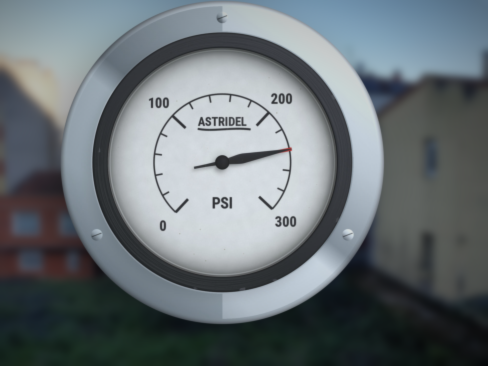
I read 240 psi
